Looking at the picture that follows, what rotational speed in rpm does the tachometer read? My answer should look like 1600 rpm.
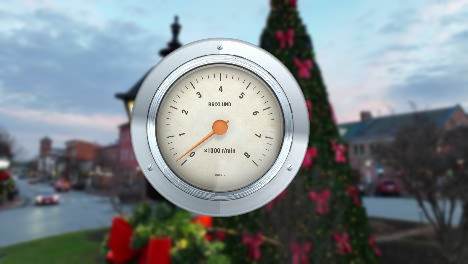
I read 200 rpm
